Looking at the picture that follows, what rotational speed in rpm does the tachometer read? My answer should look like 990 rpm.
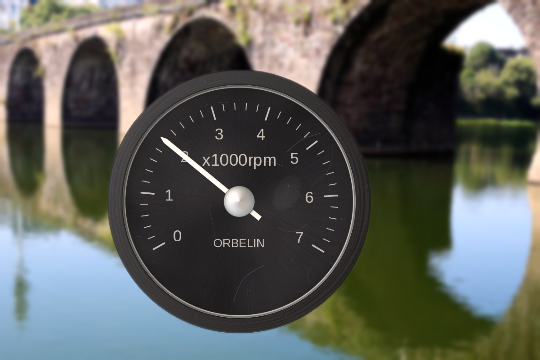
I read 2000 rpm
